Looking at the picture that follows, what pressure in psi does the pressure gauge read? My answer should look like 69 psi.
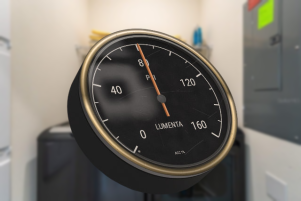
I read 80 psi
